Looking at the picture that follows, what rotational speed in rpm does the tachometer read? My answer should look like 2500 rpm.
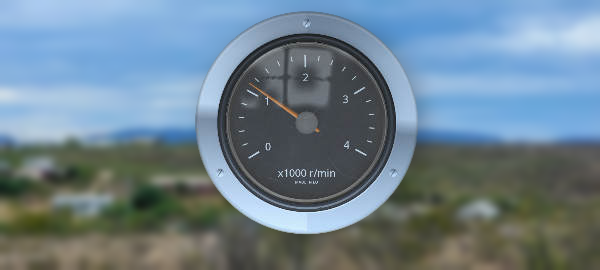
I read 1100 rpm
